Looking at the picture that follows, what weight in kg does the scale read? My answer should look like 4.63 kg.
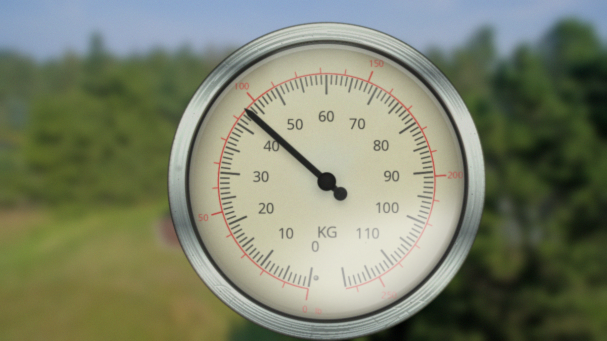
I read 43 kg
